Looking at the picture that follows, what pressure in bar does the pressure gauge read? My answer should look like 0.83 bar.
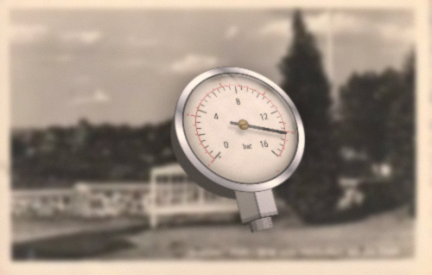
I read 14 bar
